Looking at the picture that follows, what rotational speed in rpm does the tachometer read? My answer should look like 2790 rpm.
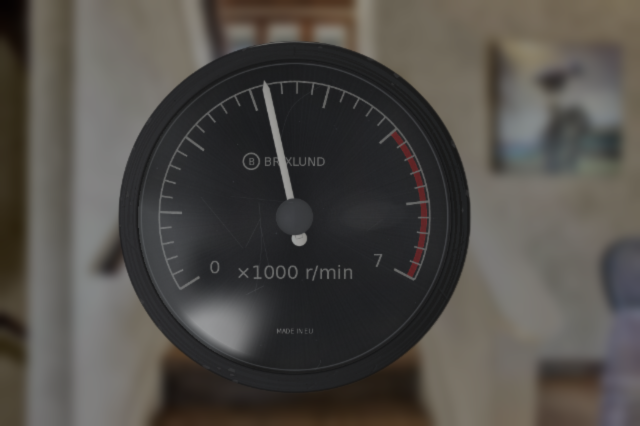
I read 3200 rpm
